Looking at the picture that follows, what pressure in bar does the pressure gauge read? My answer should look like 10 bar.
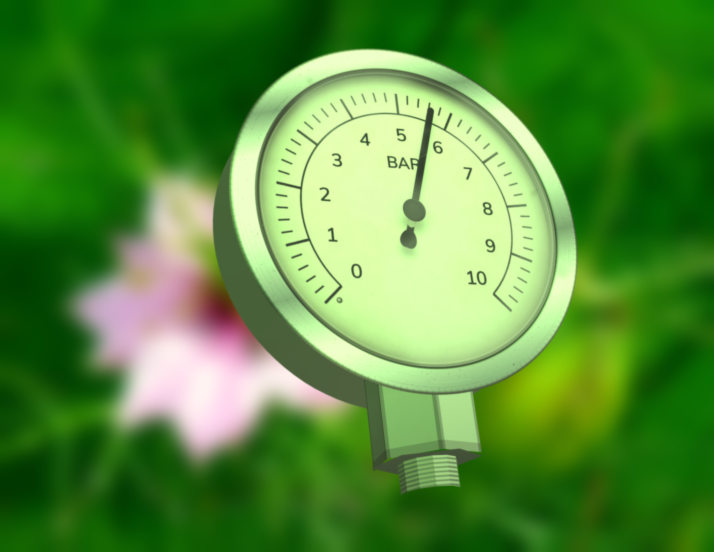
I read 5.6 bar
